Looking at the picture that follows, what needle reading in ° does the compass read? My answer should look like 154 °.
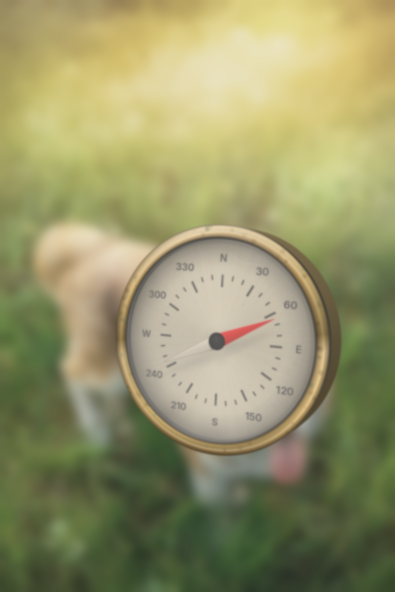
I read 65 °
